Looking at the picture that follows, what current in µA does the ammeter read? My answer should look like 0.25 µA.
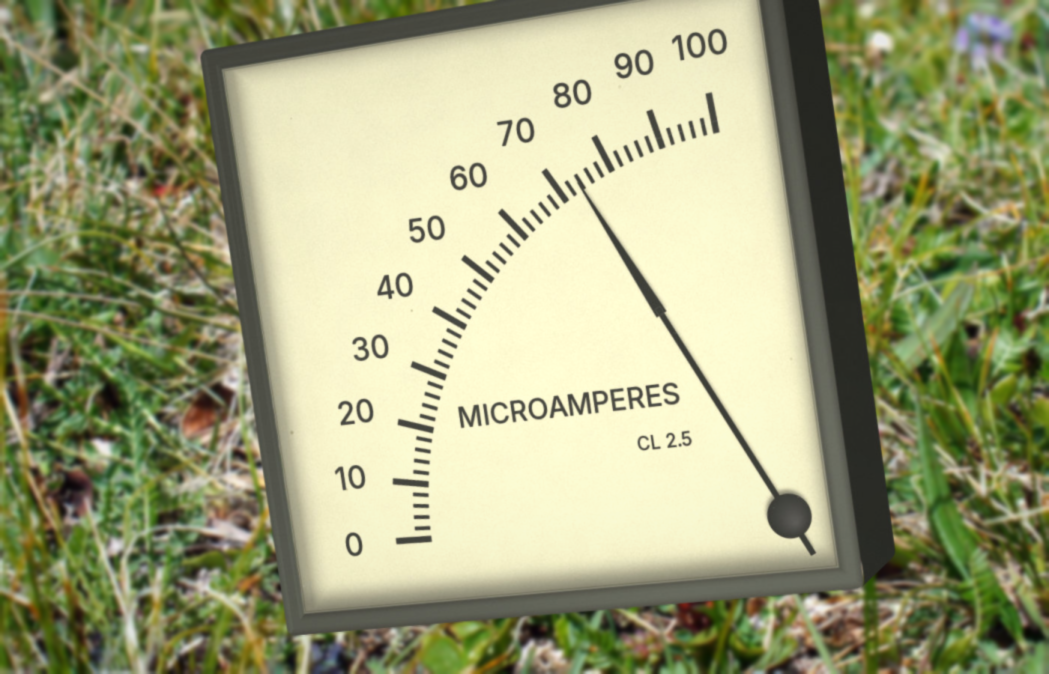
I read 74 µA
